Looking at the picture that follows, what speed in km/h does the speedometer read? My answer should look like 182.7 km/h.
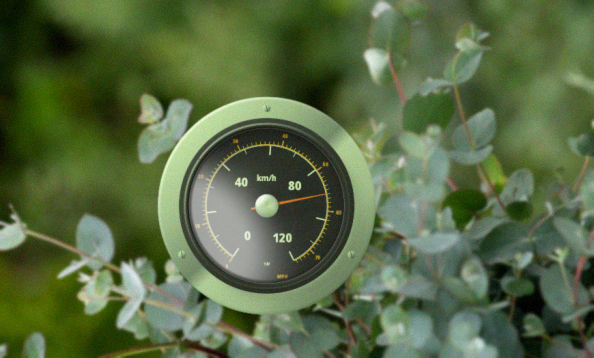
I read 90 km/h
